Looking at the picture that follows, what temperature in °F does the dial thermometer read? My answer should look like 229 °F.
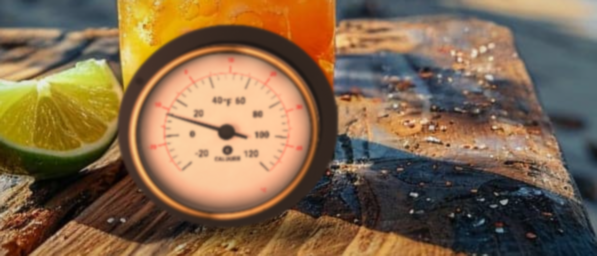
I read 12 °F
